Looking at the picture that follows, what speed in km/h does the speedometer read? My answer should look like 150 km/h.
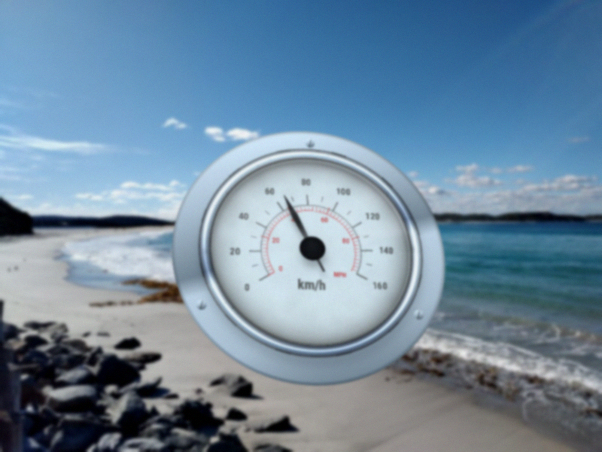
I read 65 km/h
